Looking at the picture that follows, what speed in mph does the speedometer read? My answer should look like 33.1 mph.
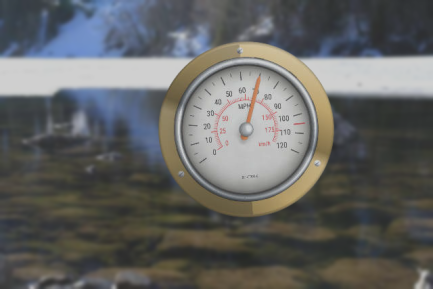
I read 70 mph
